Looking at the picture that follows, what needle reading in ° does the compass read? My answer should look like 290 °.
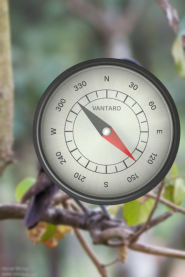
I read 135 °
